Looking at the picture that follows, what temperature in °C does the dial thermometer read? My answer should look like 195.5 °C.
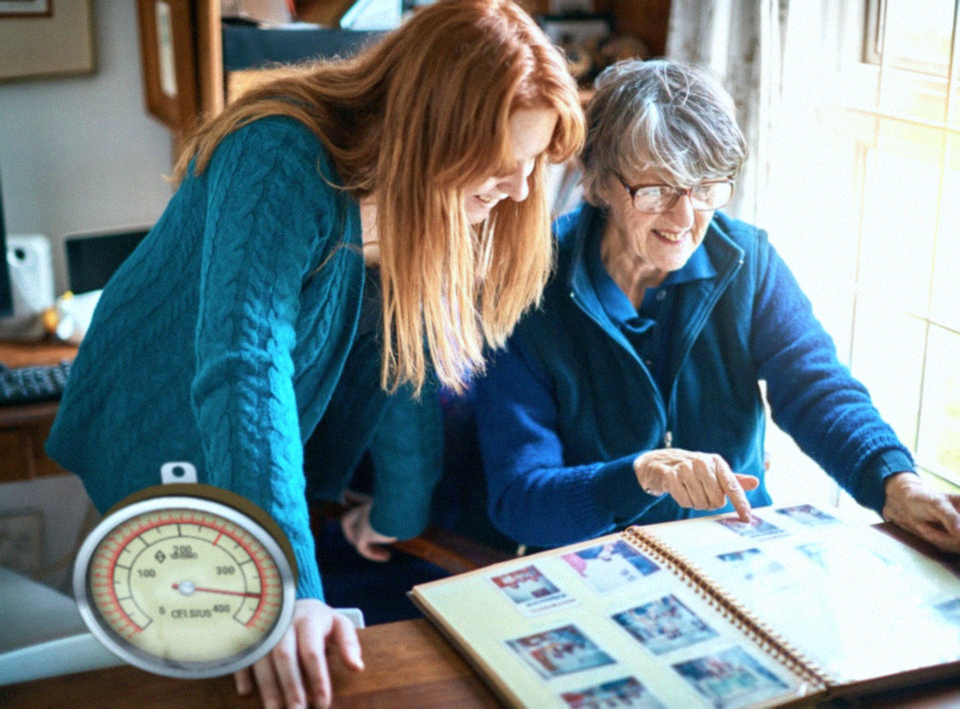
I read 350 °C
